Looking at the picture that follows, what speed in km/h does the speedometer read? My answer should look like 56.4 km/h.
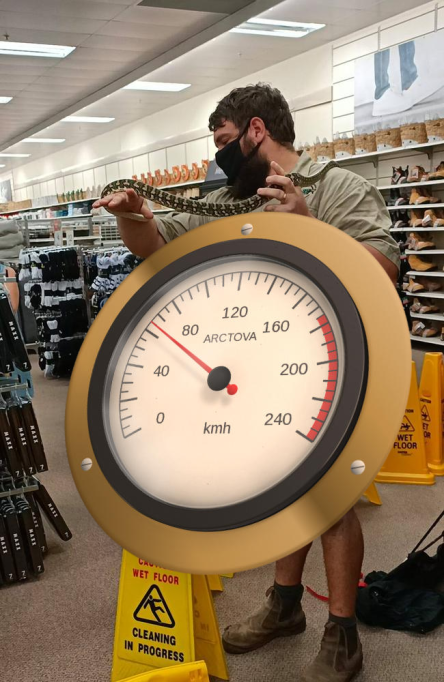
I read 65 km/h
